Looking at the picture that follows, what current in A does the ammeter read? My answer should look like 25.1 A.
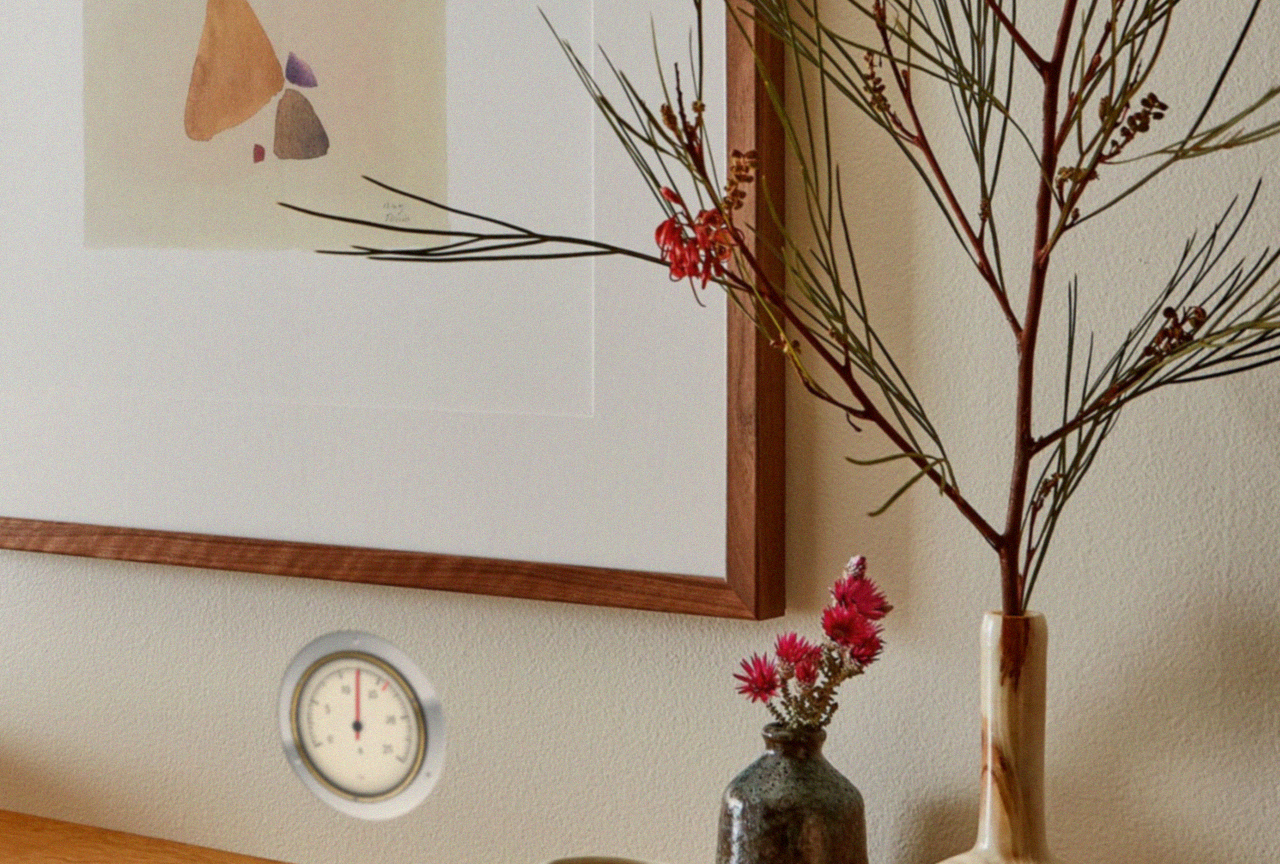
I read 12.5 A
